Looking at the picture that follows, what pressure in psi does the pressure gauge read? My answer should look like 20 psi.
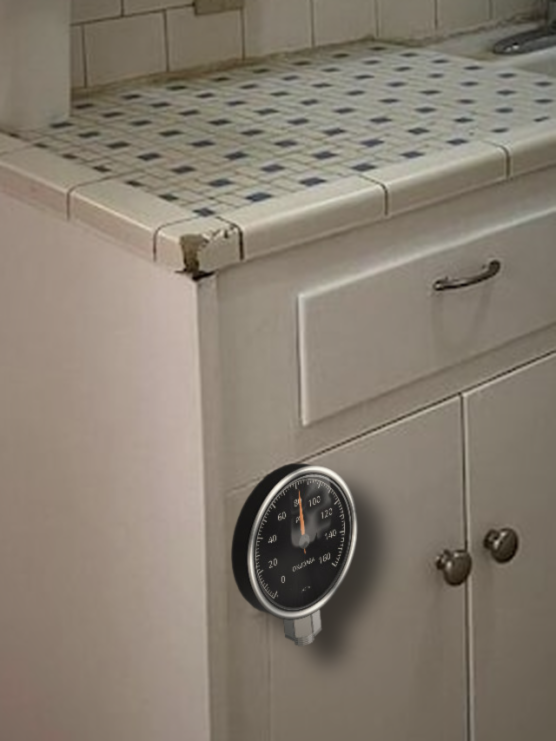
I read 80 psi
